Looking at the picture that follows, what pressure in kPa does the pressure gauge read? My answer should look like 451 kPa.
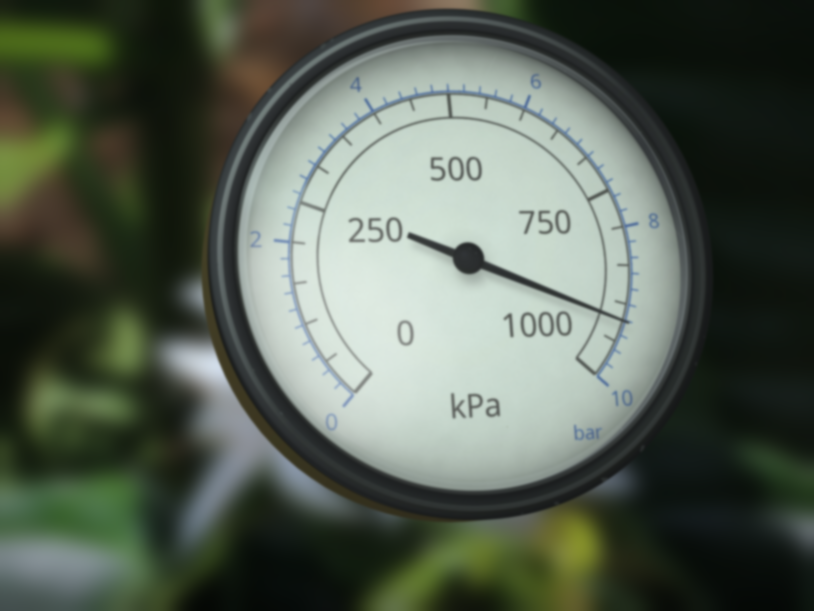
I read 925 kPa
